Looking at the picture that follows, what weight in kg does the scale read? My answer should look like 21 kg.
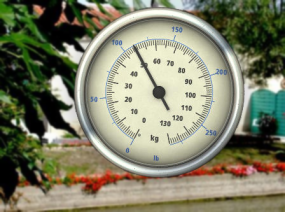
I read 50 kg
